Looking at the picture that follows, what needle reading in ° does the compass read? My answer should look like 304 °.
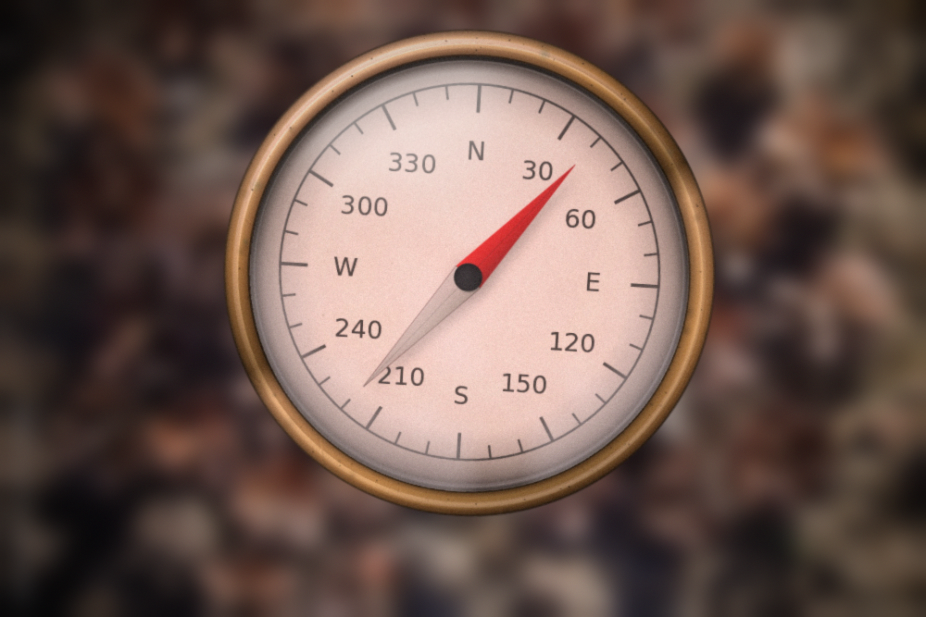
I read 40 °
